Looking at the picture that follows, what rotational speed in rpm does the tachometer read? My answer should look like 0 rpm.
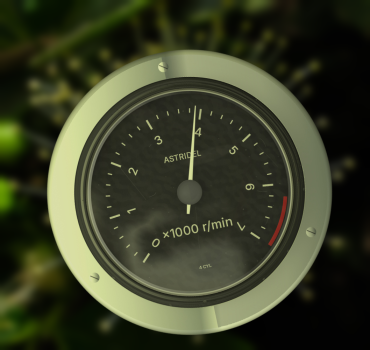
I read 3900 rpm
